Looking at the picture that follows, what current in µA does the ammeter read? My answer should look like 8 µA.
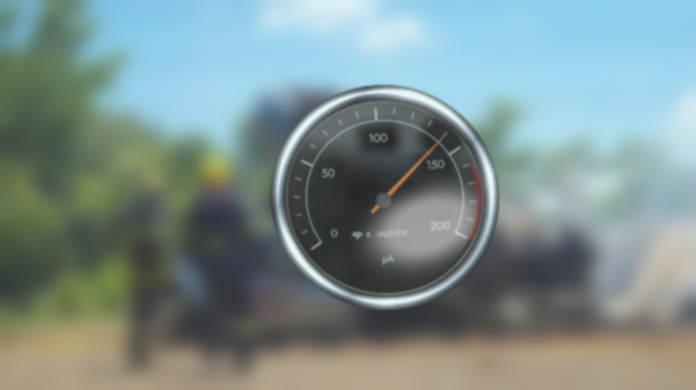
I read 140 µA
